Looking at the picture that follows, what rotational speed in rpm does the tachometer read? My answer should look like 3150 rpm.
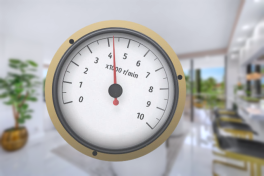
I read 4250 rpm
